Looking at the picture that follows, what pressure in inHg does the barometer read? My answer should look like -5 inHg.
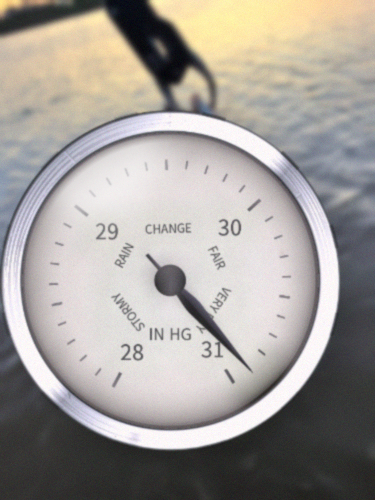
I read 30.9 inHg
